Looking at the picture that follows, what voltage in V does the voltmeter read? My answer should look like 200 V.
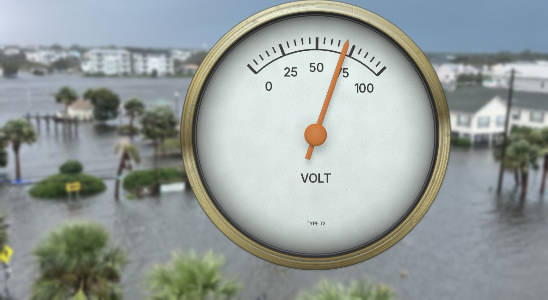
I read 70 V
